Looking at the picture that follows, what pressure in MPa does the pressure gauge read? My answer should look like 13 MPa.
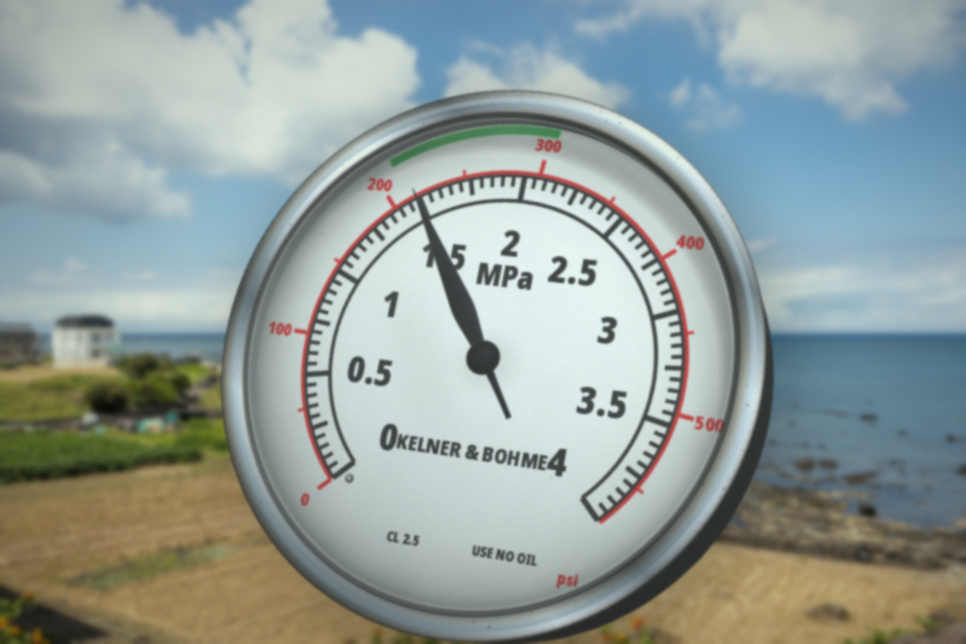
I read 1.5 MPa
